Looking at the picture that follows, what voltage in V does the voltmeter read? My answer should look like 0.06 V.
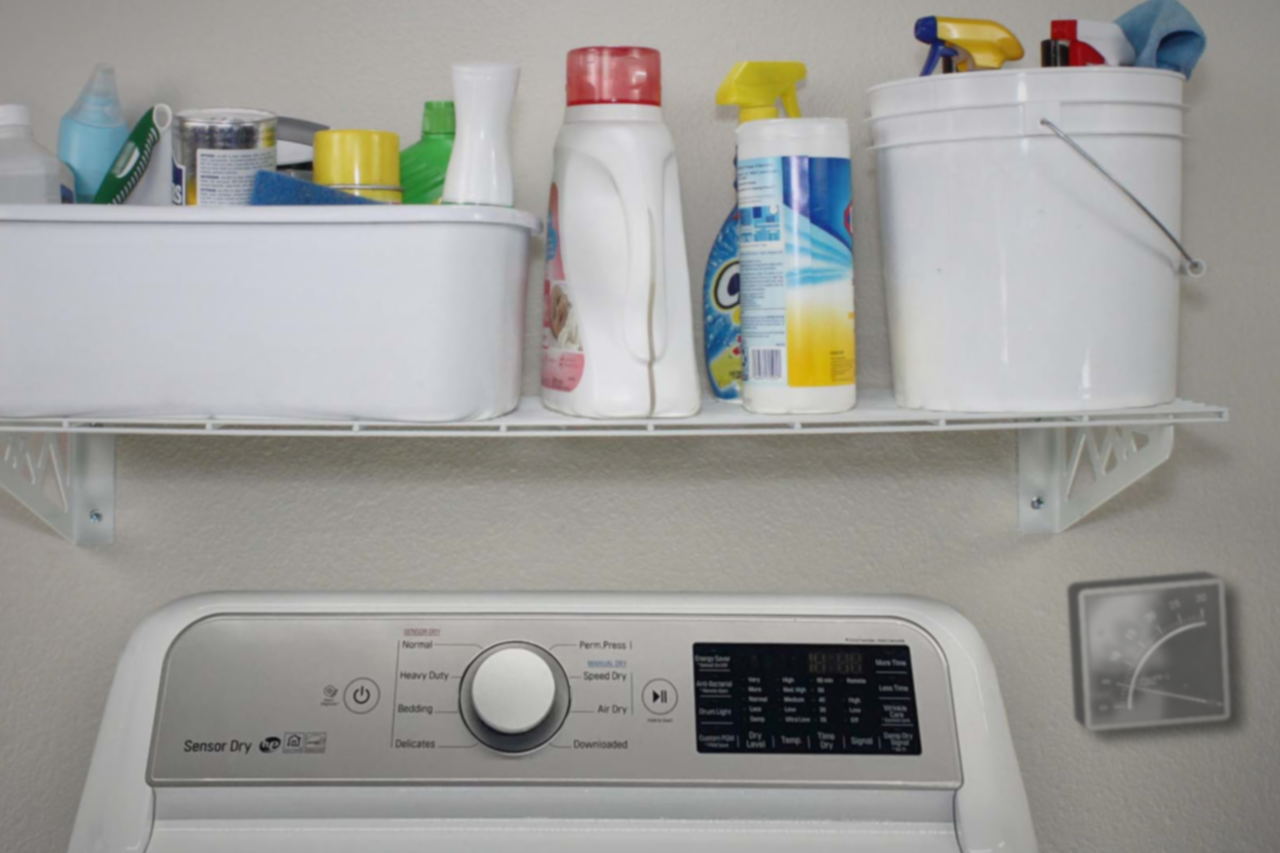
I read 5 V
